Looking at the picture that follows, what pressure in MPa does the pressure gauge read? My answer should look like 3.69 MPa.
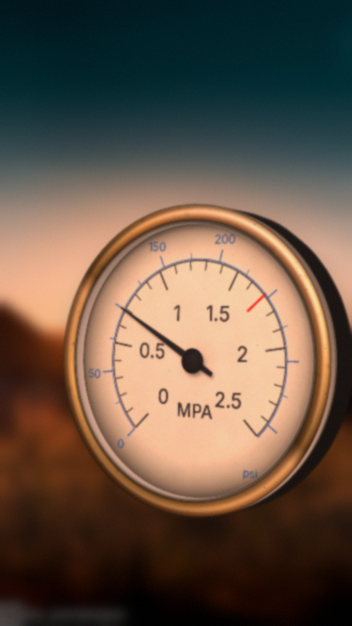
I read 0.7 MPa
